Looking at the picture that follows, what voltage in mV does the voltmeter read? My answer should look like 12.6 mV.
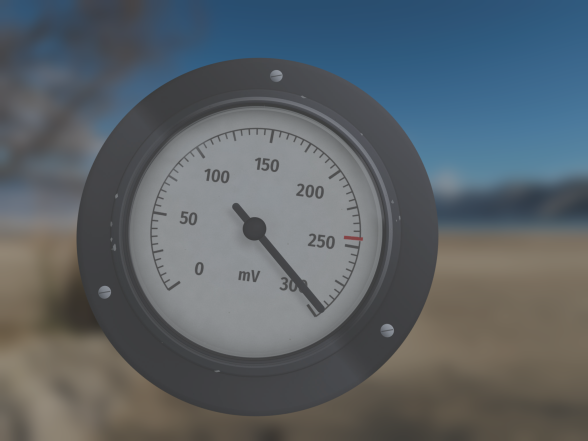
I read 295 mV
